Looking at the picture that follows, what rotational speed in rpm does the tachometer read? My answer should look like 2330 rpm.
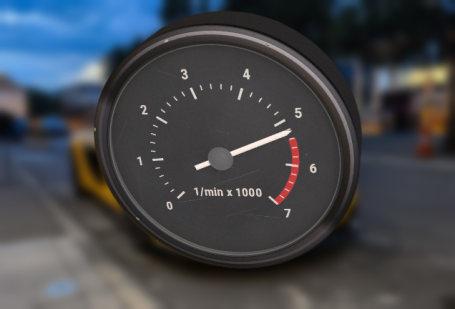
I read 5200 rpm
